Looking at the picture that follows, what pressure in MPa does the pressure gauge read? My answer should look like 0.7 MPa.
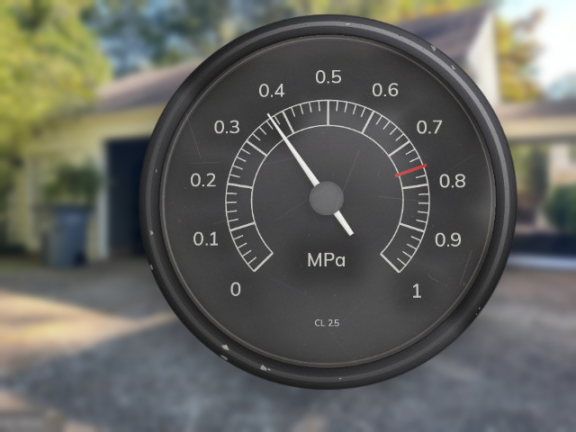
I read 0.37 MPa
